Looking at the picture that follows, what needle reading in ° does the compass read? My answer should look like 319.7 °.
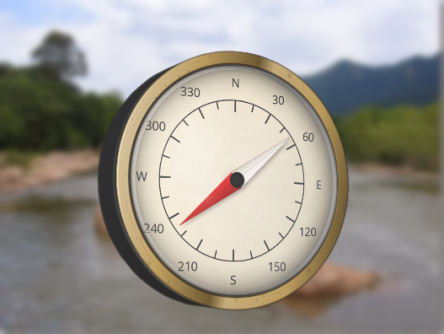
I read 232.5 °
